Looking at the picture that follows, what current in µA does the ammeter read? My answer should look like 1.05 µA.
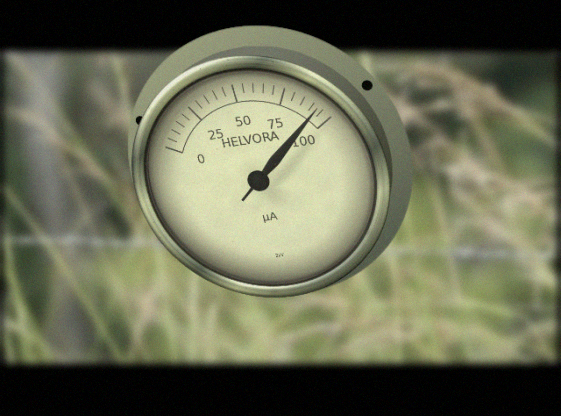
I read 92.5 µA
